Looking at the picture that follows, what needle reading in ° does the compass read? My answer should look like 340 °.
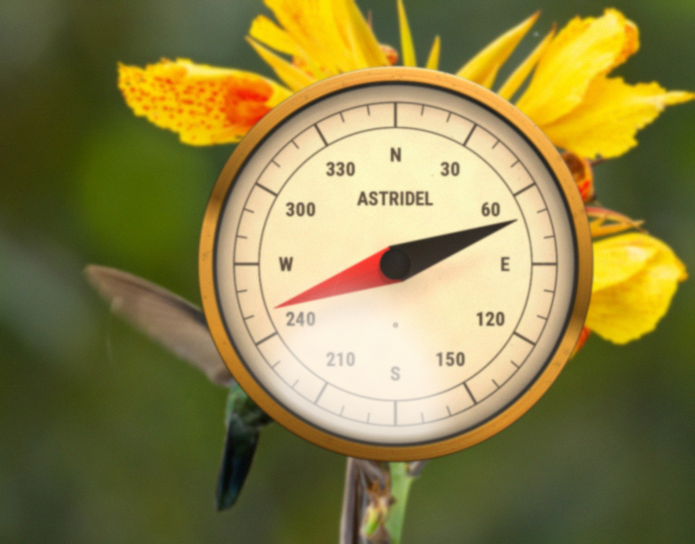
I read 250 °
